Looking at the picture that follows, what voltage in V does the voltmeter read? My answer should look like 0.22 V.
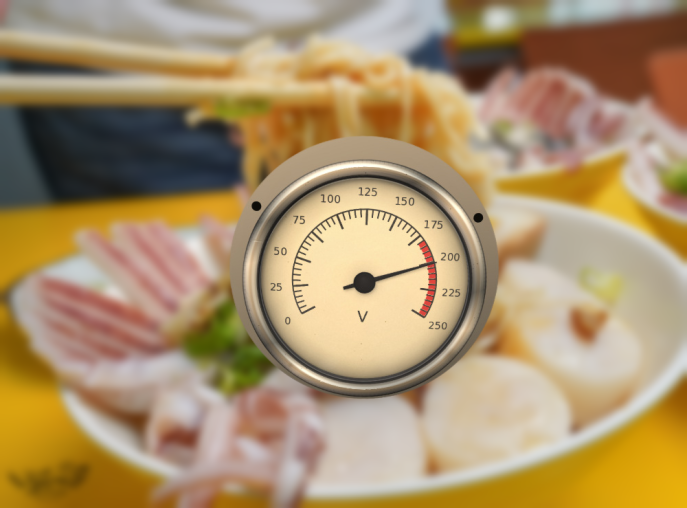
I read 200 V
